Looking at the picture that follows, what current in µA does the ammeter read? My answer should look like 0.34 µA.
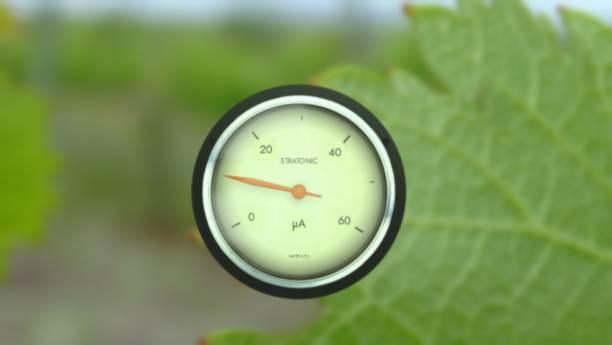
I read 10 µA
